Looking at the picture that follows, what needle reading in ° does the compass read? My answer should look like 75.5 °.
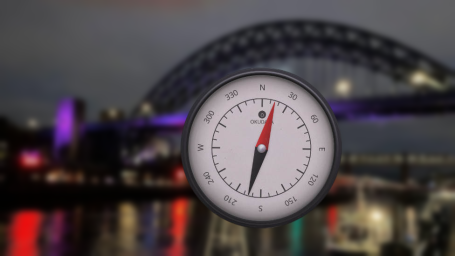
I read 15 °
